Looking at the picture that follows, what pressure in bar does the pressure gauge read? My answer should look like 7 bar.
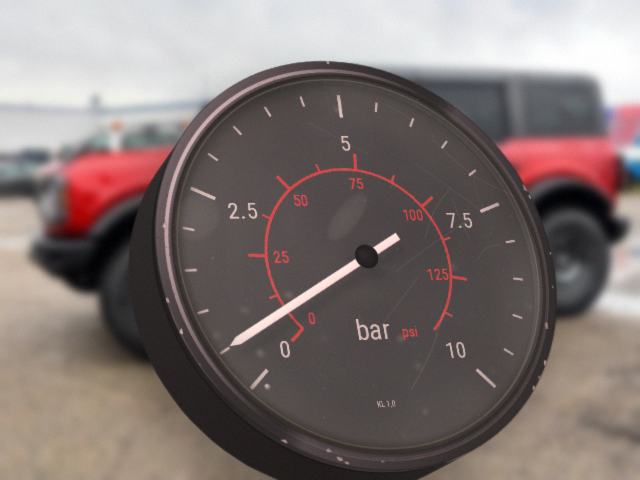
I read 0.5 bar
